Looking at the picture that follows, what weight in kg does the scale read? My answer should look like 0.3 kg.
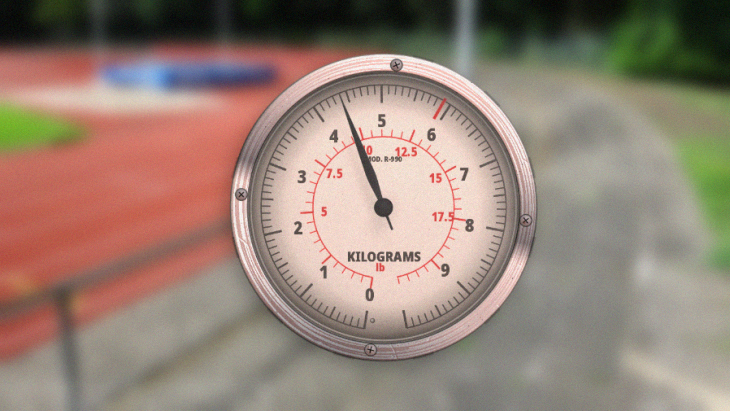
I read 4.4 kg
